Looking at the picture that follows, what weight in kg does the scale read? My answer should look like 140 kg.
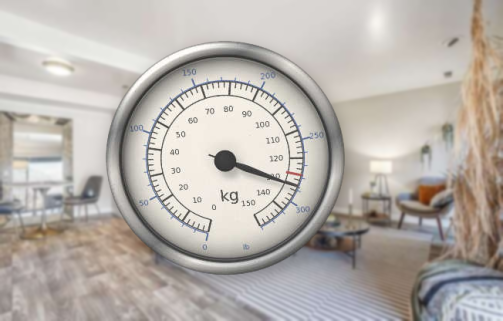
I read 130 kg
